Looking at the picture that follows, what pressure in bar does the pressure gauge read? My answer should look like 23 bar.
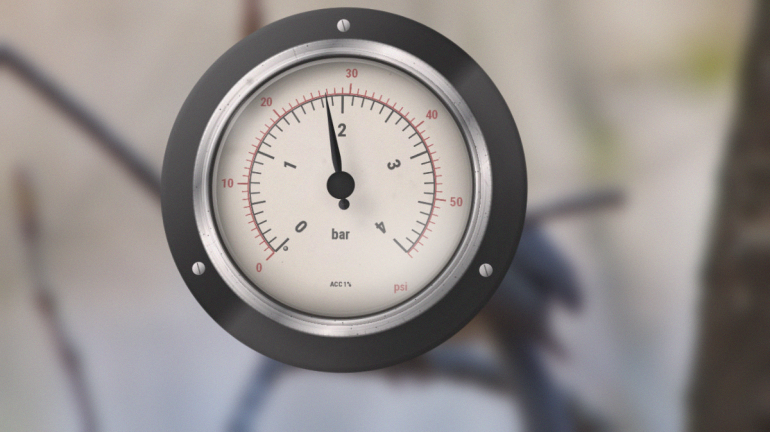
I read 1.85 bar
